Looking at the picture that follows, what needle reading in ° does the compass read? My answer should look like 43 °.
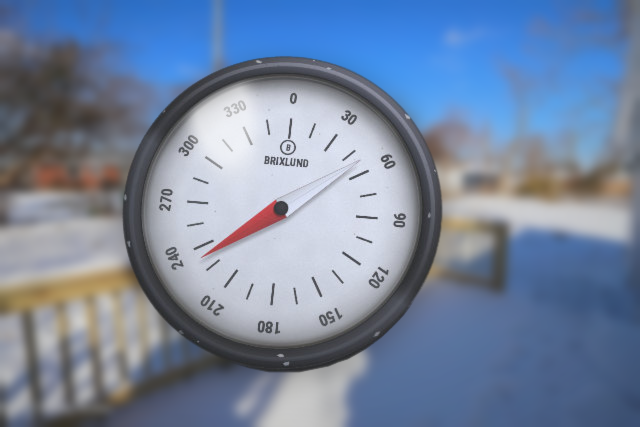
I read 232.5 °
